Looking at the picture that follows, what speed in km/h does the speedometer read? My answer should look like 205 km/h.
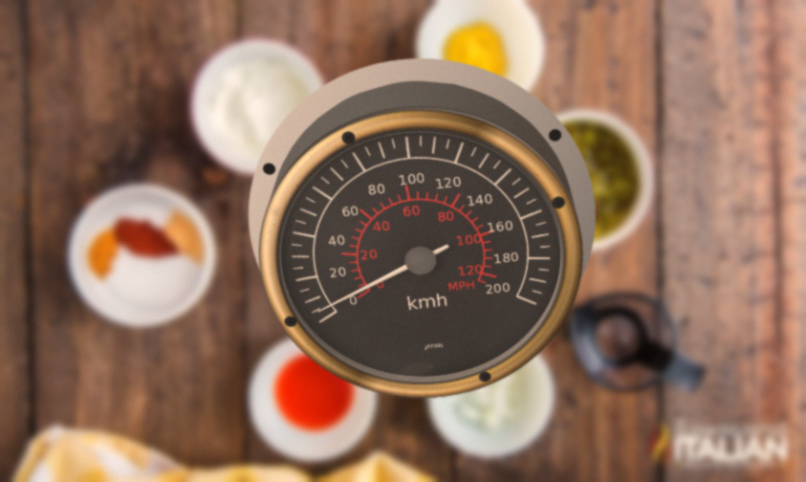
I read 5 km/h
